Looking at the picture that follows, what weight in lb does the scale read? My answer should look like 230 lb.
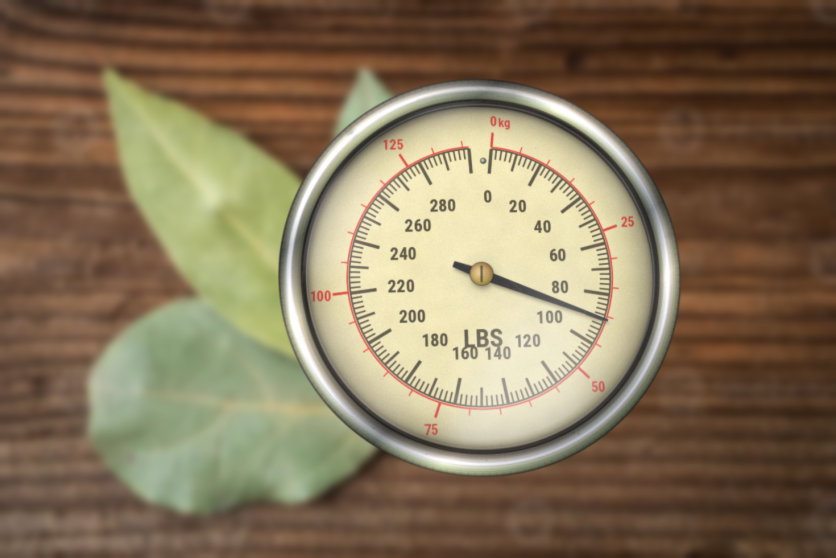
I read 90 lb
